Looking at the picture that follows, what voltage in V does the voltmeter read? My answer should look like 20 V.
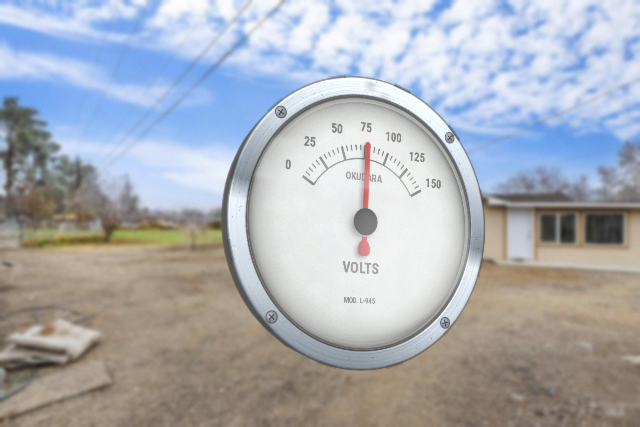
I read 75 V
